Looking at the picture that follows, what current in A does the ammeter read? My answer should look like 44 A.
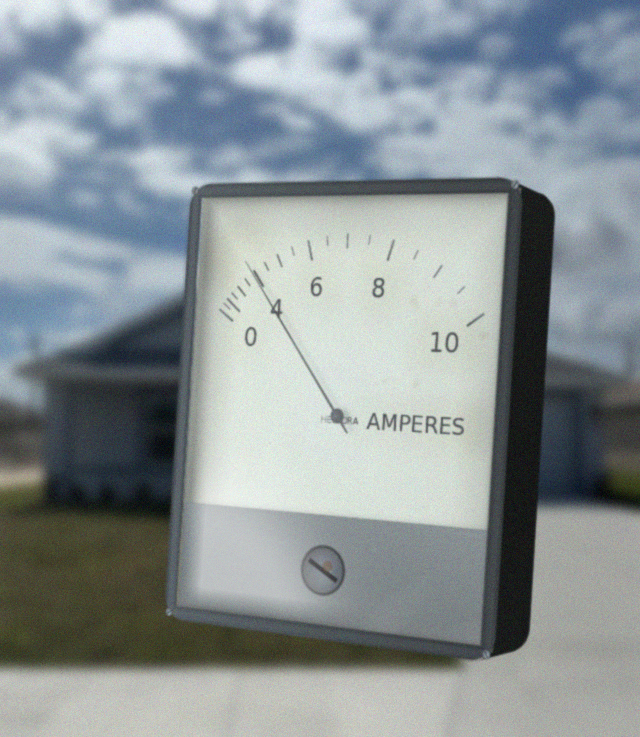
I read 4 A
